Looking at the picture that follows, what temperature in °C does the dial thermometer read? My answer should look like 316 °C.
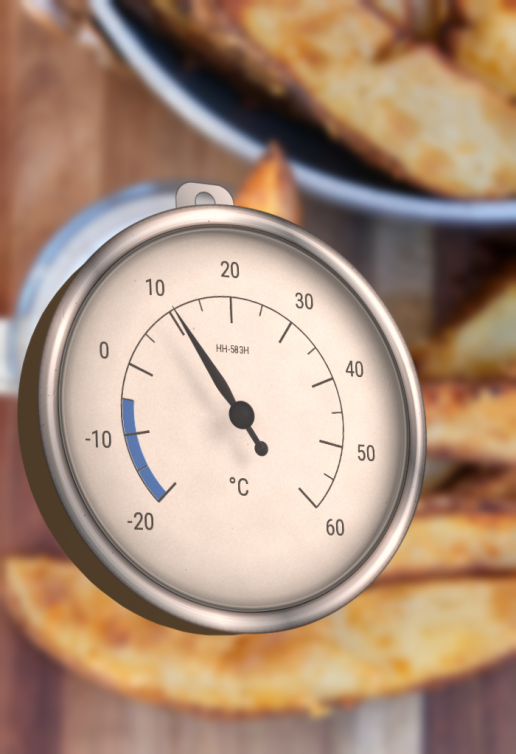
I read 10 °C
